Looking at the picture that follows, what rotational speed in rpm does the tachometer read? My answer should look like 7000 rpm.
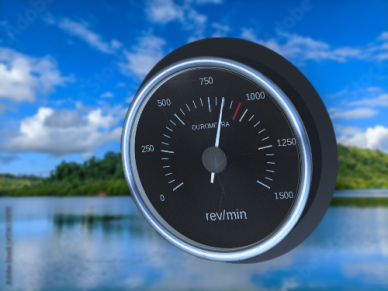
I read 850 rpm
